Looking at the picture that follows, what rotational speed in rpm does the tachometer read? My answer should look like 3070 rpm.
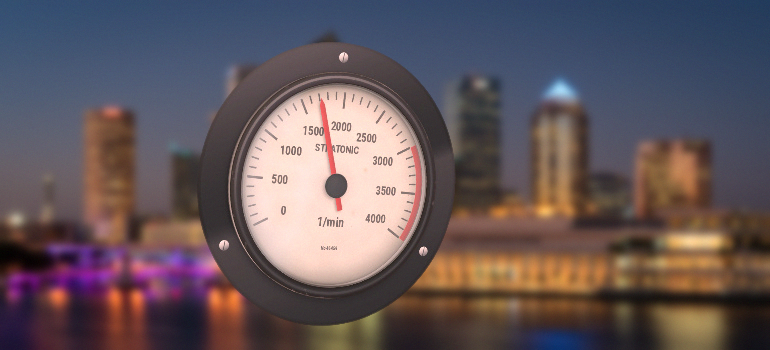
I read 1700 rpm
